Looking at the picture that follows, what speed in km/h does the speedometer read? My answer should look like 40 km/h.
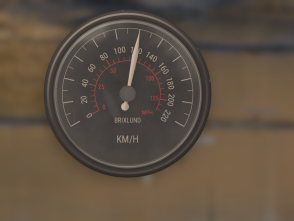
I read 120 km/h
